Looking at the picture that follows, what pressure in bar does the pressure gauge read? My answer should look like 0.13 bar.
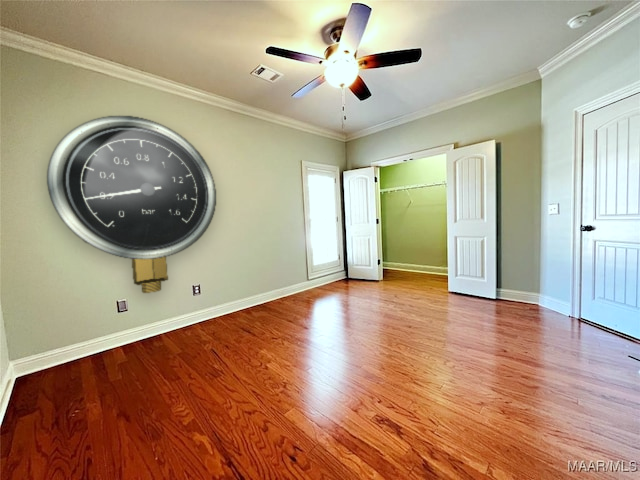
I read 0.2 bar
